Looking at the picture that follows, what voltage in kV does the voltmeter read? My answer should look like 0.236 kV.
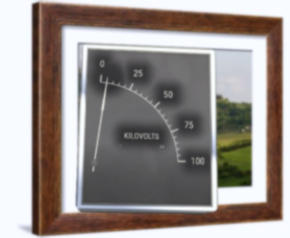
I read 5 kV
